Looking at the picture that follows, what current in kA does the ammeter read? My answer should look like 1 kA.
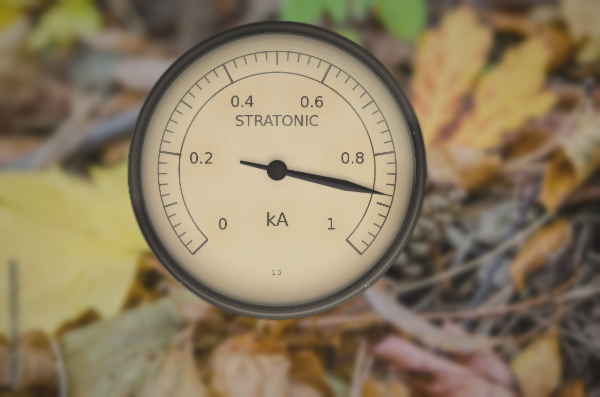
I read 0.88 kA
